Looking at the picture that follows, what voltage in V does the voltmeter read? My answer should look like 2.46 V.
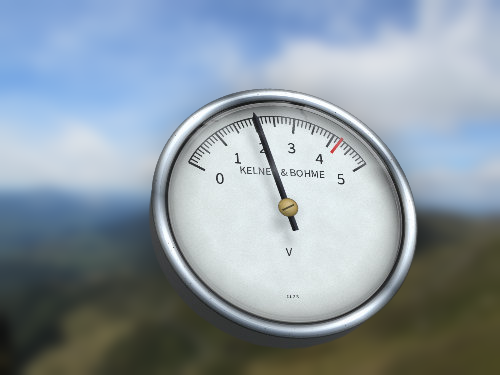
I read 2 V
